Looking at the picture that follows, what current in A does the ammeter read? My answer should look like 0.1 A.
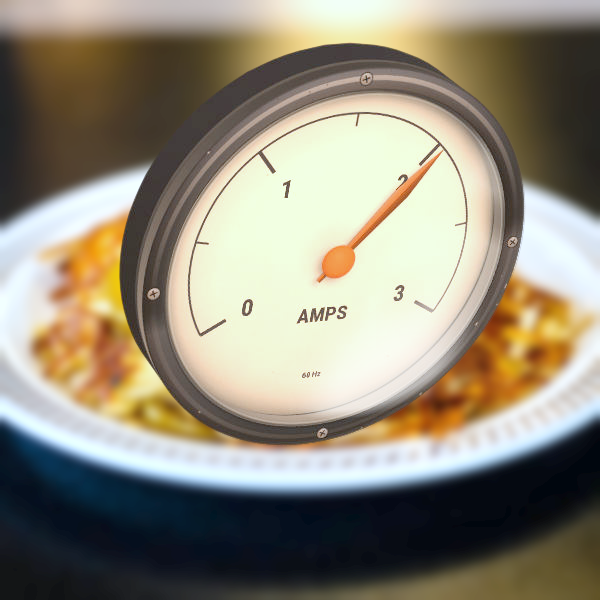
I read 2 A
